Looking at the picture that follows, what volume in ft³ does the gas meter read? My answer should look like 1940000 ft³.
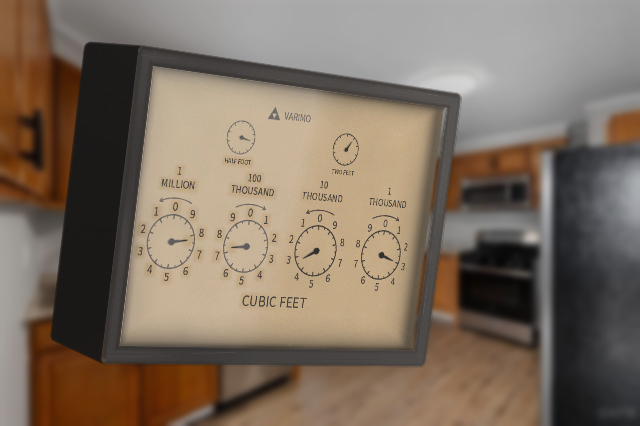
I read 773300 ft³
